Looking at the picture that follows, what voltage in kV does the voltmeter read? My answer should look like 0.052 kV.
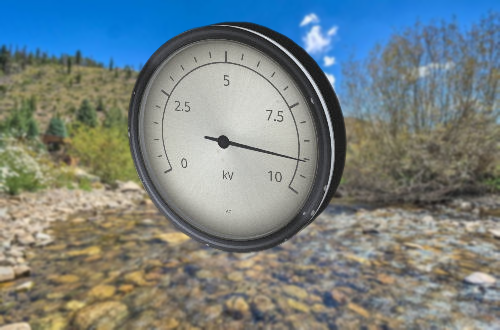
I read 9 kV
